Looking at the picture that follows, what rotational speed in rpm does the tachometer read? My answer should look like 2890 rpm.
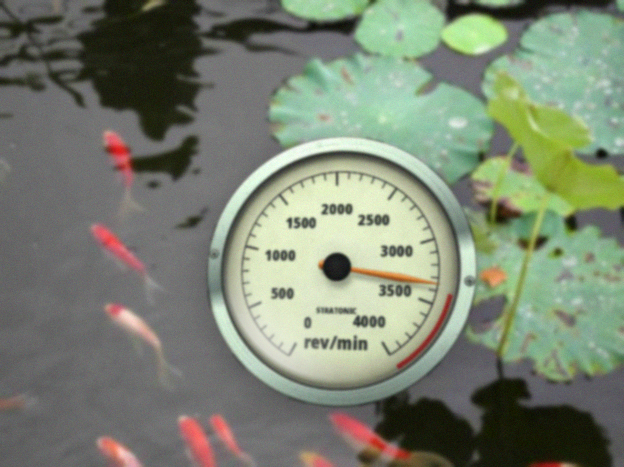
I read 3350 rpm
